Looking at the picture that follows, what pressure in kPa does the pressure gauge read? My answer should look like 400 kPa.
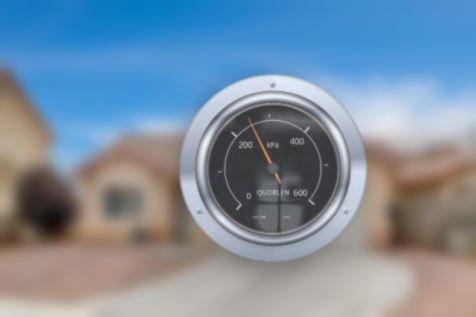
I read 250 kPa
